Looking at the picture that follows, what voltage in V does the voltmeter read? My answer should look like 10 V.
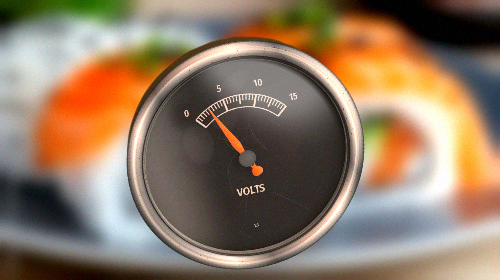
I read 2.5 V
